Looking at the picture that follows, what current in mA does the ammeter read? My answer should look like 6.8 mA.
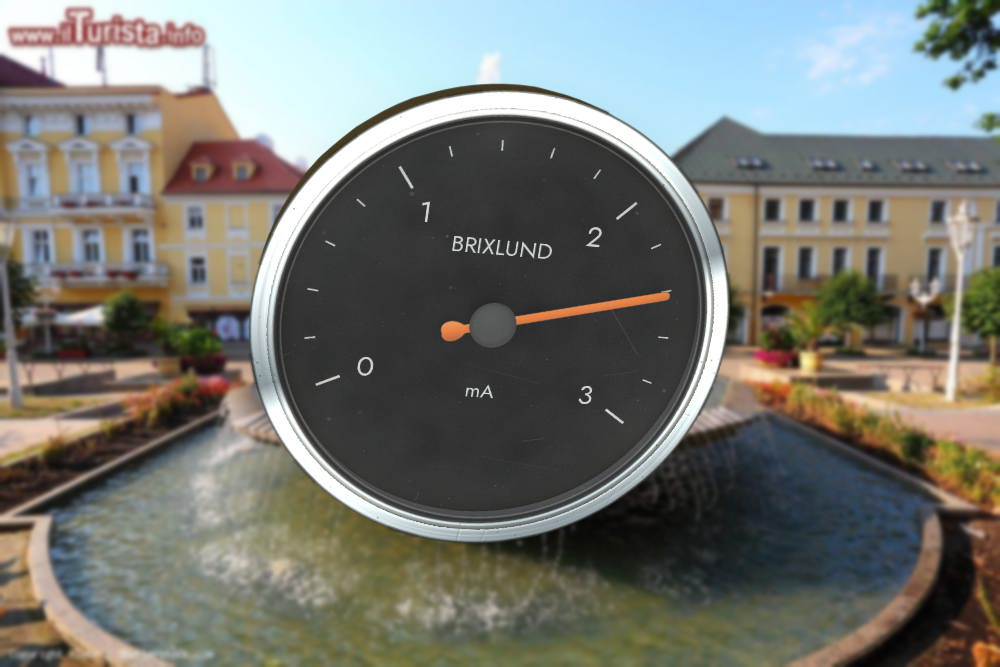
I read 2.4 mA
